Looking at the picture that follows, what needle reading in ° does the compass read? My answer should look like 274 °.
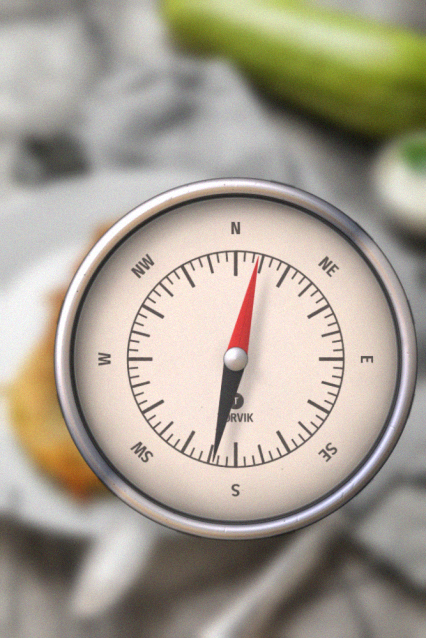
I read 12.5 °
